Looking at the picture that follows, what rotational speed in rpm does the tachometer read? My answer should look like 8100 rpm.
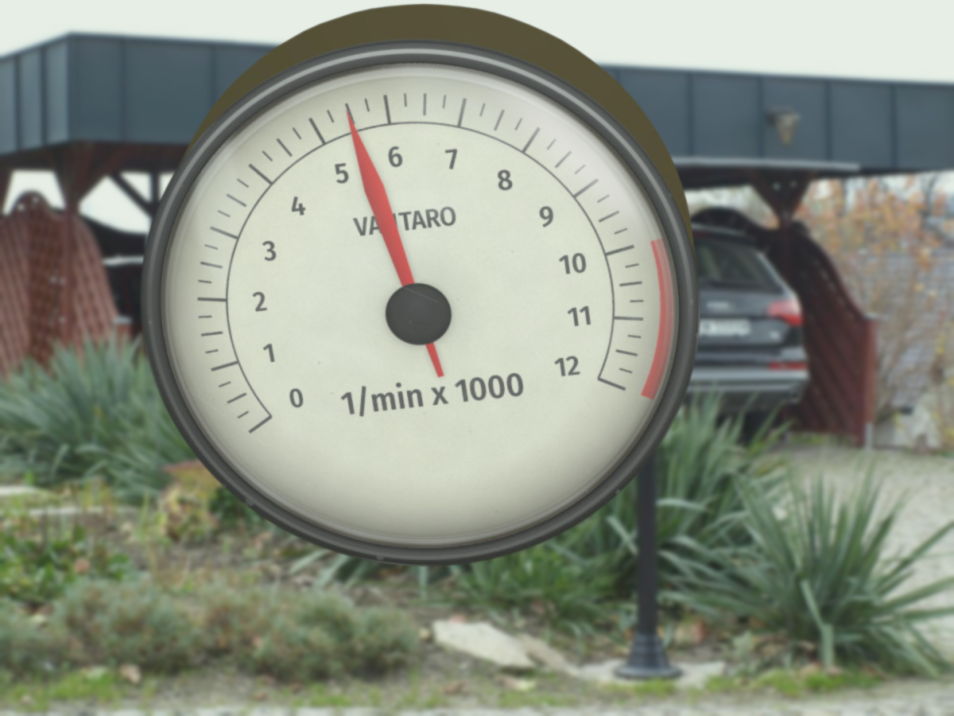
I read 5500 rpm
